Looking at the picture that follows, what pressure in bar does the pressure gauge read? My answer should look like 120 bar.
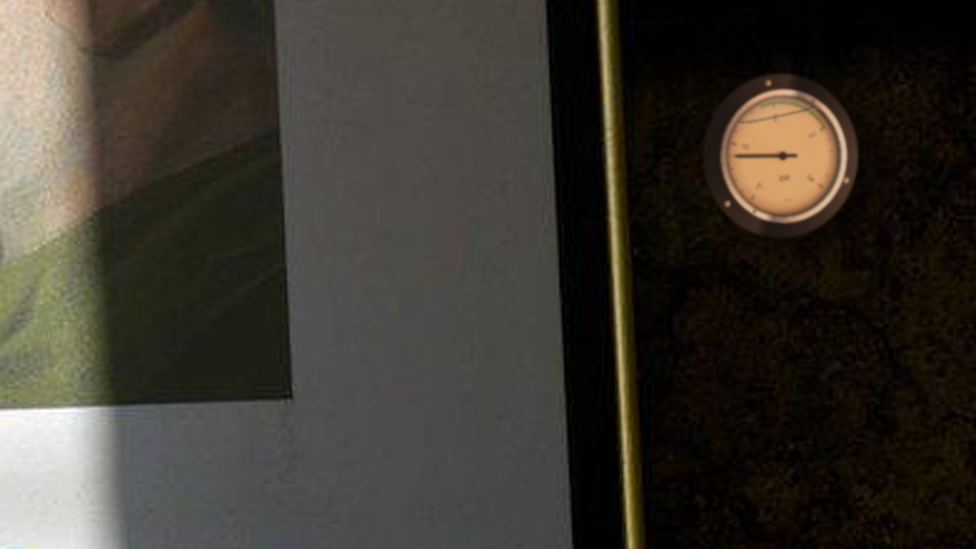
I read -0.2 bar
